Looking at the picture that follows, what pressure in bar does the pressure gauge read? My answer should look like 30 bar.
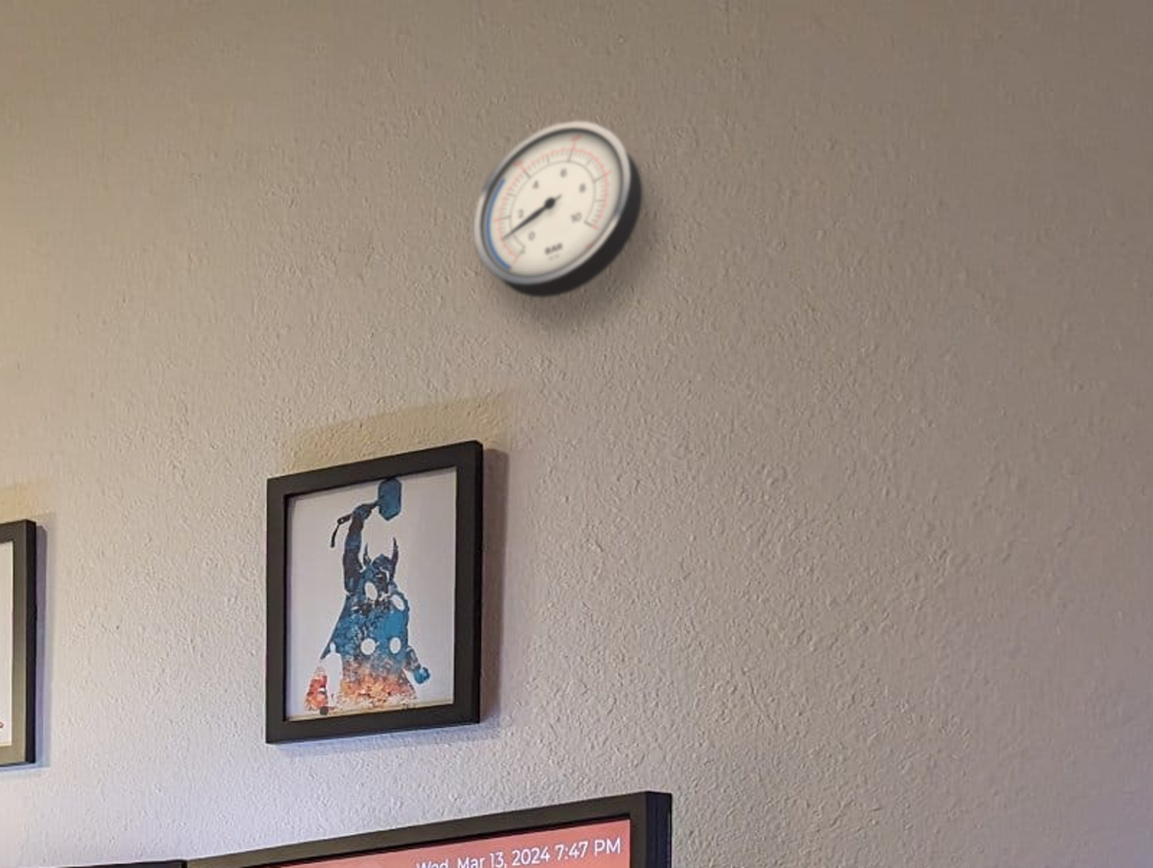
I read 1 bar
